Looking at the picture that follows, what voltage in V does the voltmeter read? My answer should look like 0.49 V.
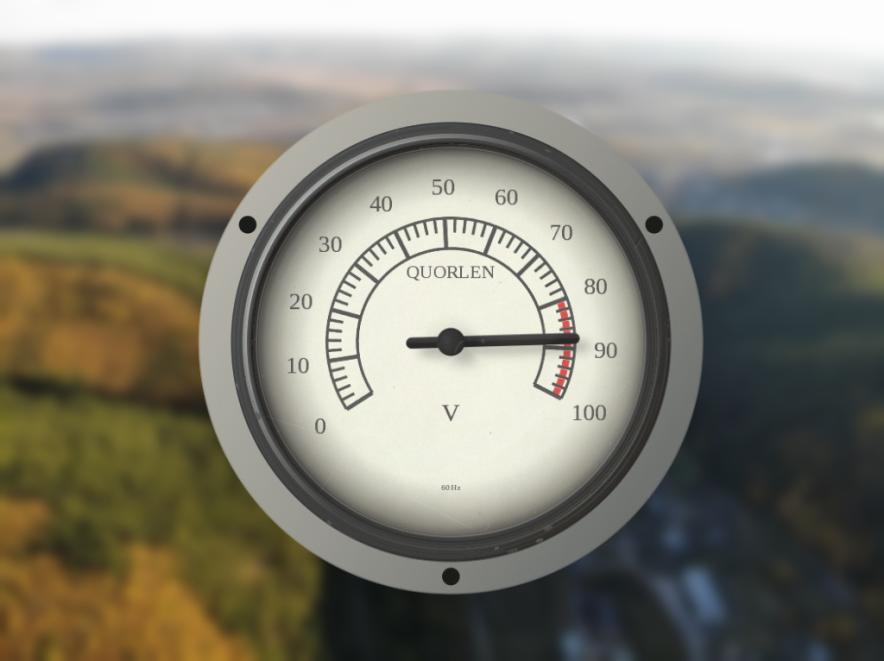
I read 88 V
